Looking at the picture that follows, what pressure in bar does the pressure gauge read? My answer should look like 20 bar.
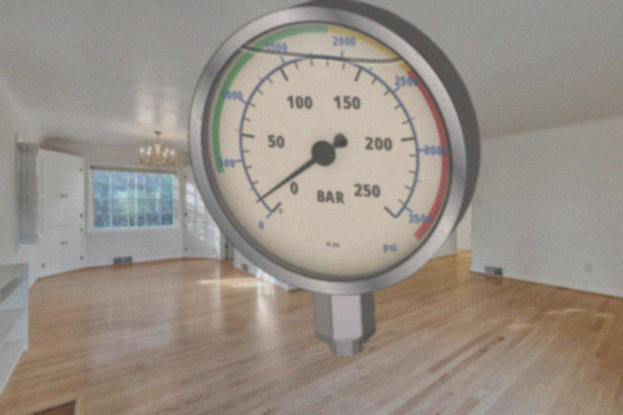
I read 10 bar
